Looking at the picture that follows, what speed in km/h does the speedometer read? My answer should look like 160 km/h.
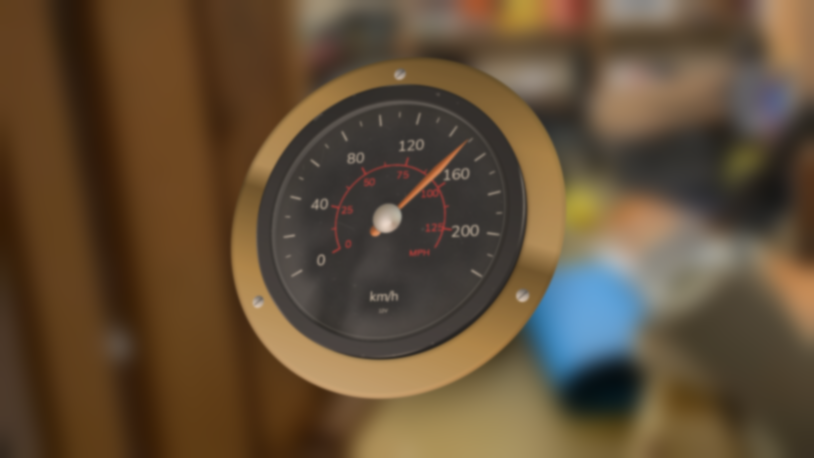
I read 150 km/h
